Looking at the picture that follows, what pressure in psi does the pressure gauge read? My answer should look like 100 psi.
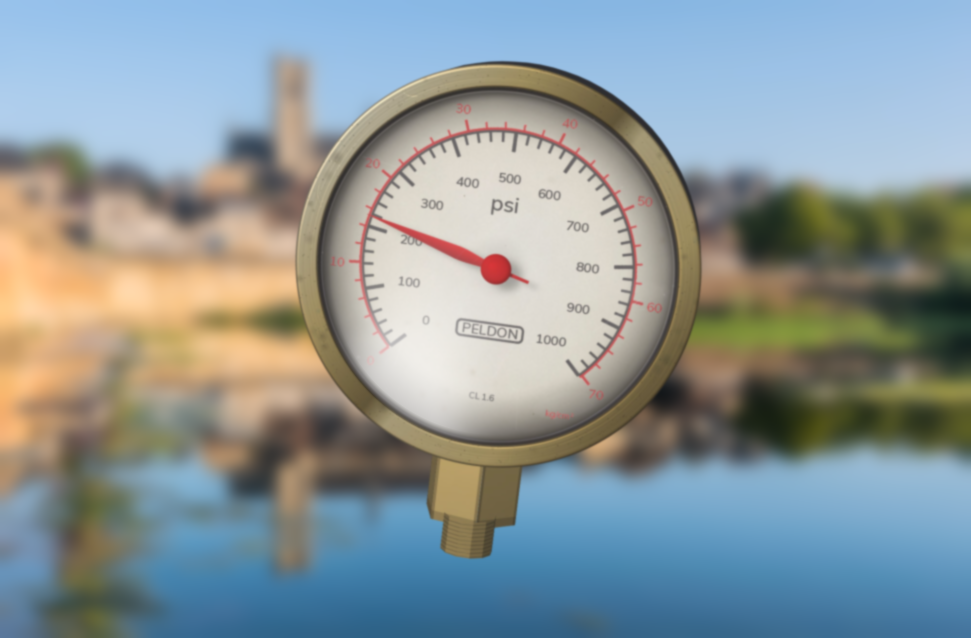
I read 220 psi
